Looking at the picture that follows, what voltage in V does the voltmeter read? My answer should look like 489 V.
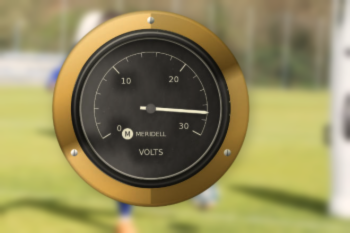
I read 27 V
